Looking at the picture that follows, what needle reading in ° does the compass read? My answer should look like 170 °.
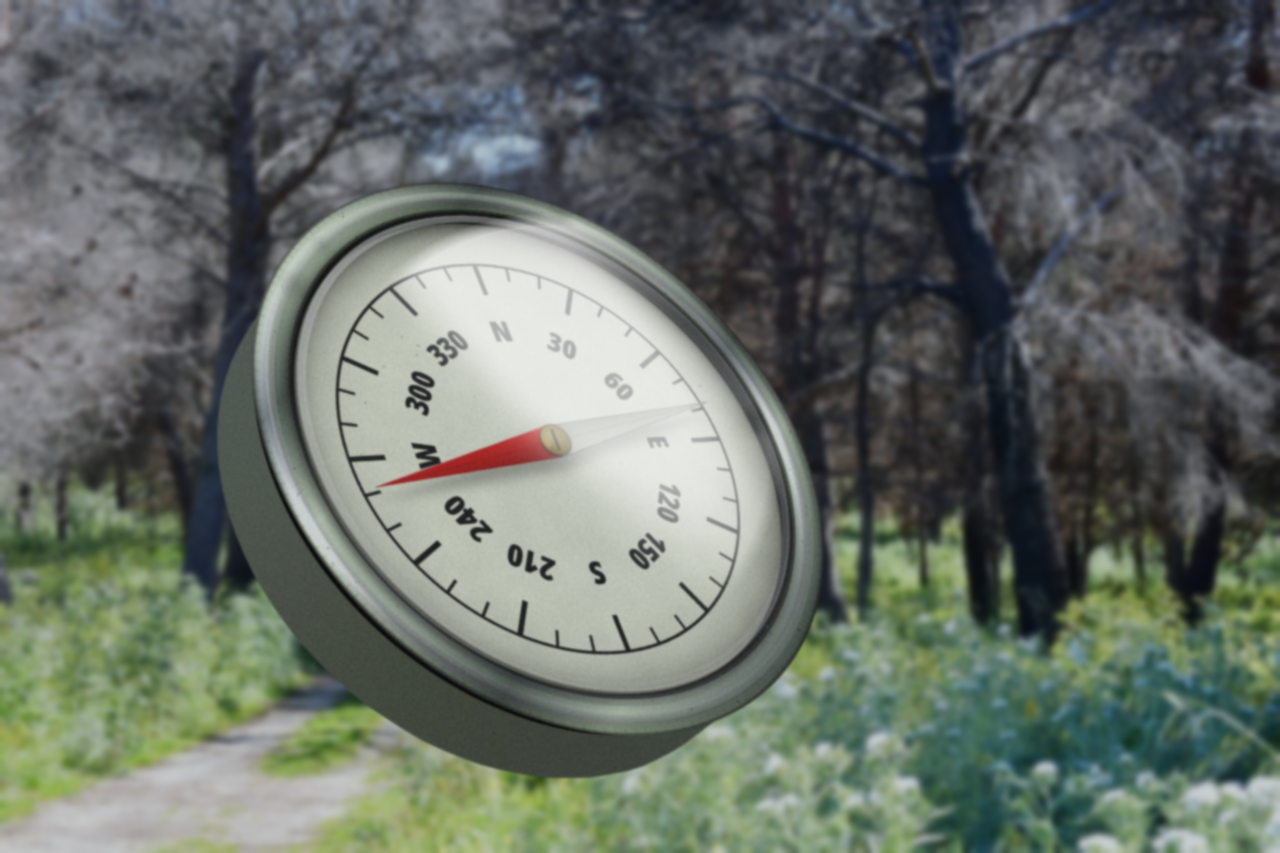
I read 260 °
